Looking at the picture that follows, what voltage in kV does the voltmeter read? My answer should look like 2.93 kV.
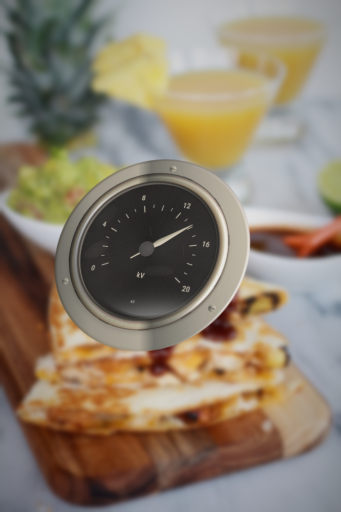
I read 14 kV
